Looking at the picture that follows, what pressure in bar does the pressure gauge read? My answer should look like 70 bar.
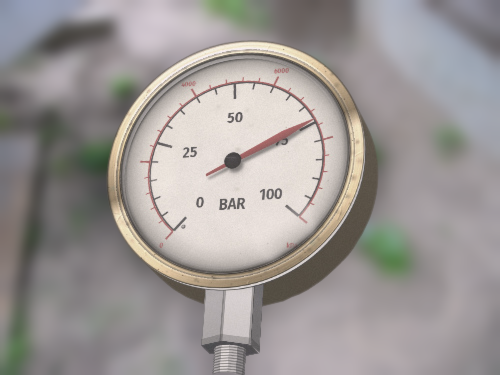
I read 75 bar
